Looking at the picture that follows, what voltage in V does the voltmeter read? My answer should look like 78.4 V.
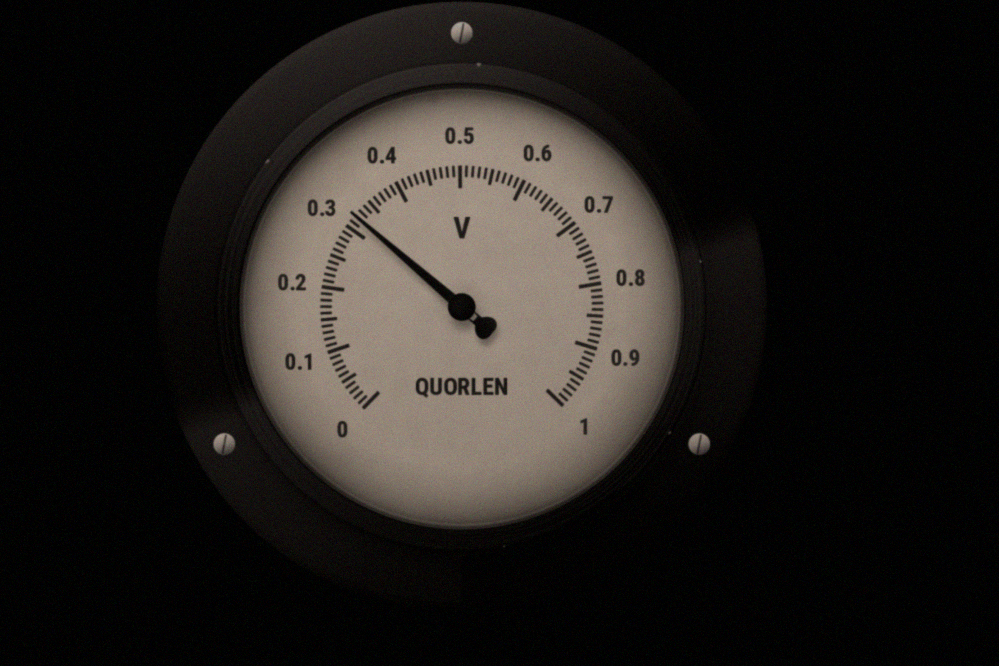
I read 0.32 V
